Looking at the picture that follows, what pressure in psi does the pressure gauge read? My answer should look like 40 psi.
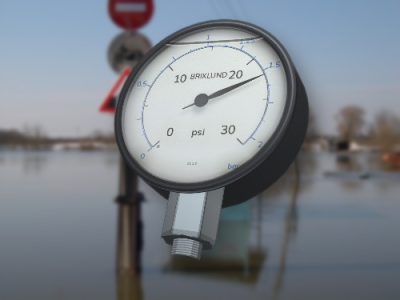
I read 22.5 psi
